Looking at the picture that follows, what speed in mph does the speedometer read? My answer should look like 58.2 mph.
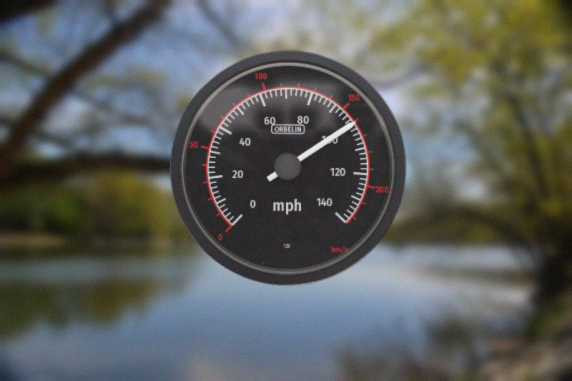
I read 100 mph
